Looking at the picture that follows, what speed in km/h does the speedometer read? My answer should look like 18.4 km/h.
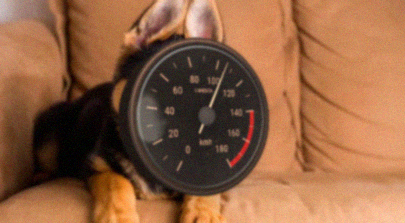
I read 105 km/h
